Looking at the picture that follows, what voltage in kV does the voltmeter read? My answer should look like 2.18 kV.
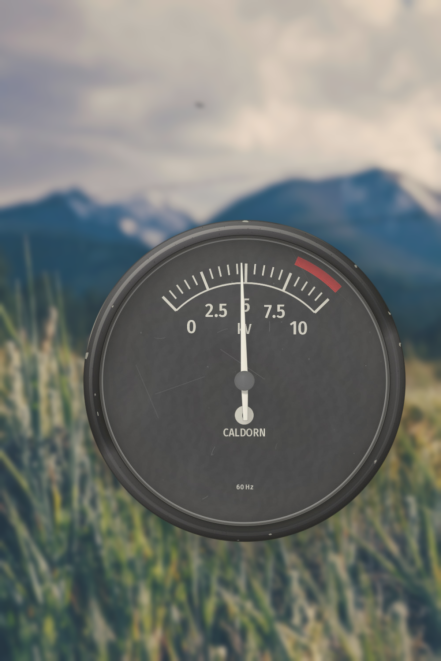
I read 4.75 kV
